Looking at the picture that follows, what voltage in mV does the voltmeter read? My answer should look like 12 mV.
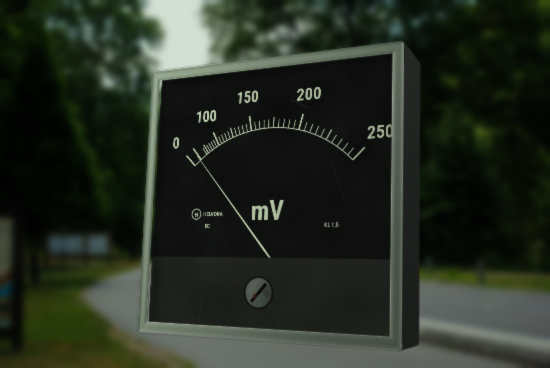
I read 50 mV
